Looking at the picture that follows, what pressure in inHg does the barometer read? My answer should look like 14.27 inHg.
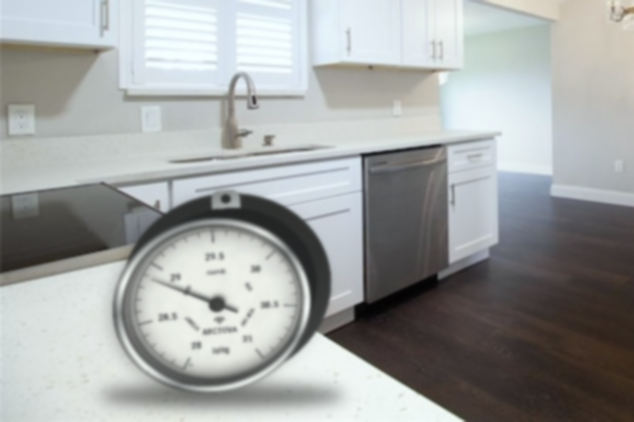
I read 28.9 inHg
